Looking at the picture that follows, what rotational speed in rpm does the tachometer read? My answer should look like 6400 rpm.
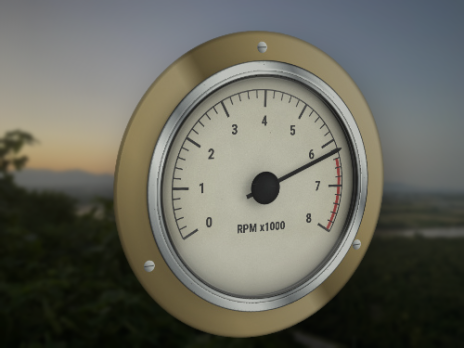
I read 6200 rpm
